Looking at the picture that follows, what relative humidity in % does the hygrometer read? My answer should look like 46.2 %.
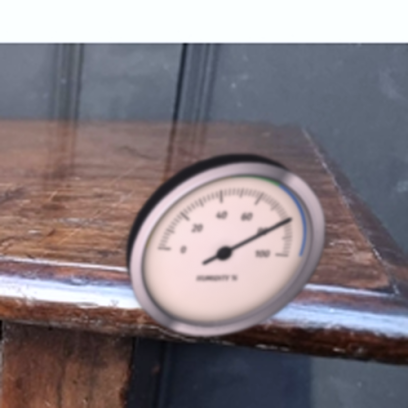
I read 80 %
